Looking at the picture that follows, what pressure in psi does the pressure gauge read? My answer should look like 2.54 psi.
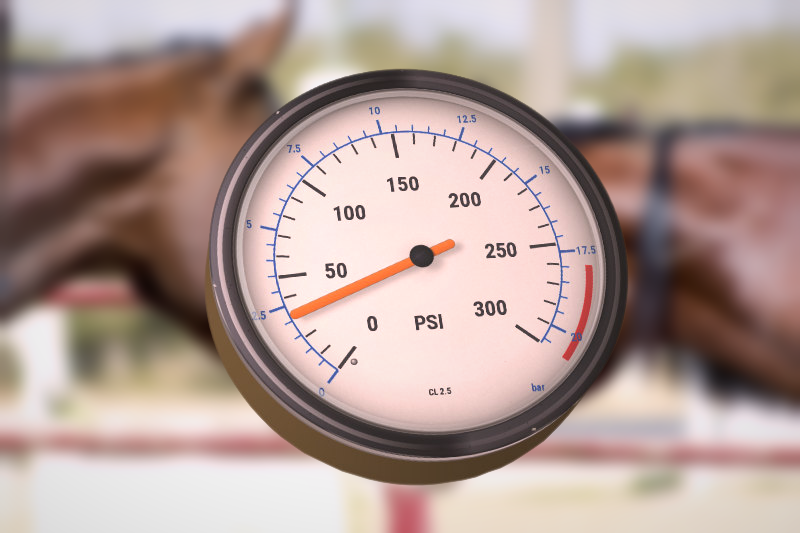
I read 30 psi
